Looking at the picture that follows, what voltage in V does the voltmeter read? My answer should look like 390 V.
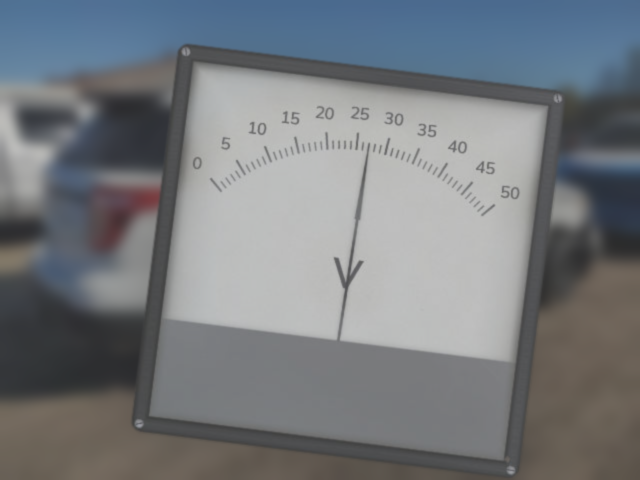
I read 27 V
